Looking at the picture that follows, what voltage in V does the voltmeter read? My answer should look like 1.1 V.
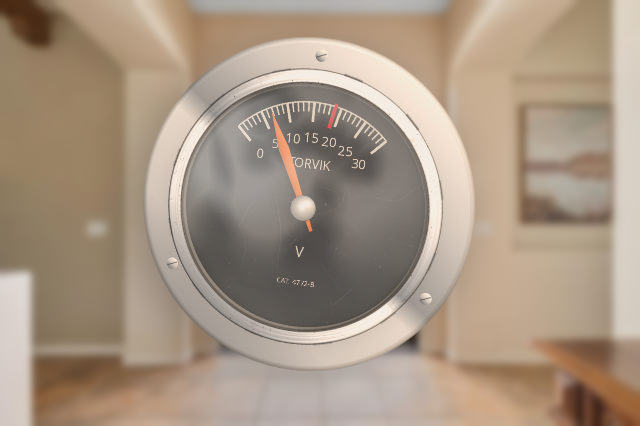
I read 7 V
